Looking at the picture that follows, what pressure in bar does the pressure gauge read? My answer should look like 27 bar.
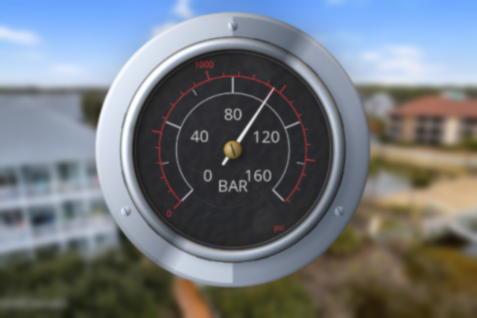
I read 100 bar
